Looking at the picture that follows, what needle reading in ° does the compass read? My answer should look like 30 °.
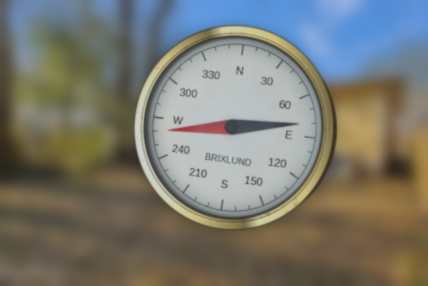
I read 260 °
